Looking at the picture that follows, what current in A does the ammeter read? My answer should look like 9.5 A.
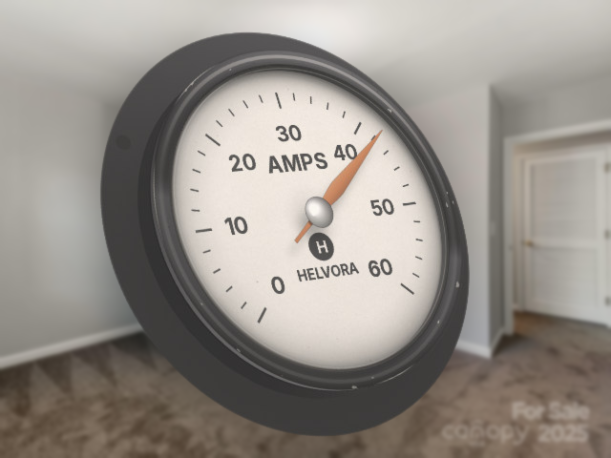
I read 42 A
